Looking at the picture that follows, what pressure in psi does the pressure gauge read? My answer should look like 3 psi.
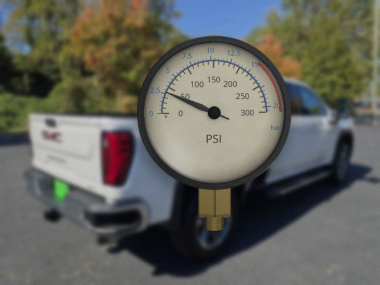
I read 40 psi
